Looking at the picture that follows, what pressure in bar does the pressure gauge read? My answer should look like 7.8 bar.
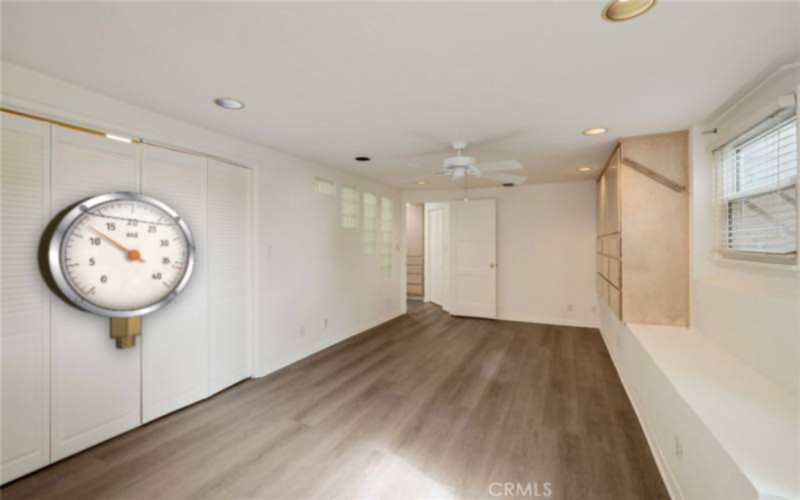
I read 12 bar
